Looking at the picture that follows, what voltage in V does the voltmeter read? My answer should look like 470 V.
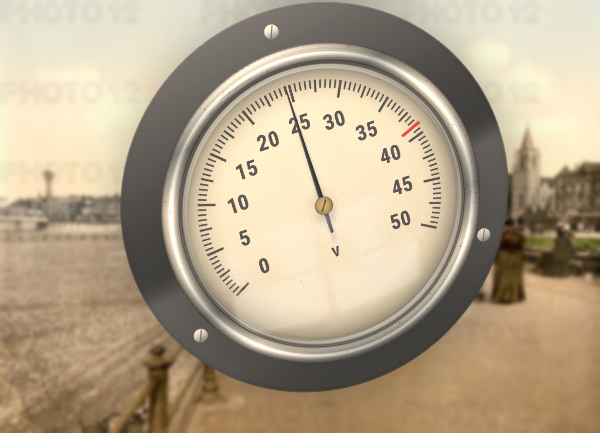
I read 24.5 V
